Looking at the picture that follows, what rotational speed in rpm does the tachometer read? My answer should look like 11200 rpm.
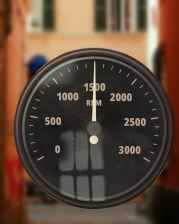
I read 1500 rpm
